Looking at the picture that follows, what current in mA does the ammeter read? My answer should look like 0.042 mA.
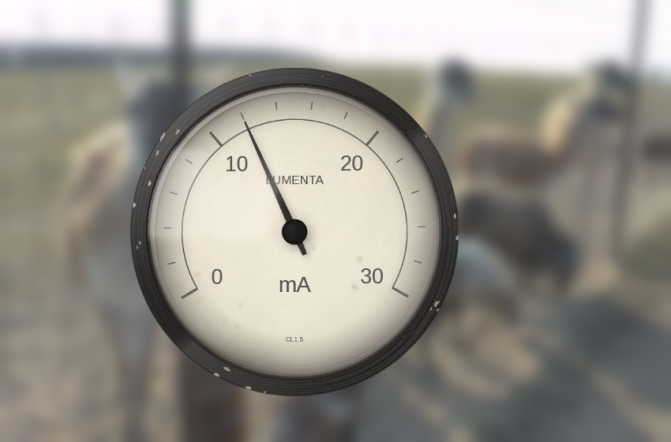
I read 12 mA
